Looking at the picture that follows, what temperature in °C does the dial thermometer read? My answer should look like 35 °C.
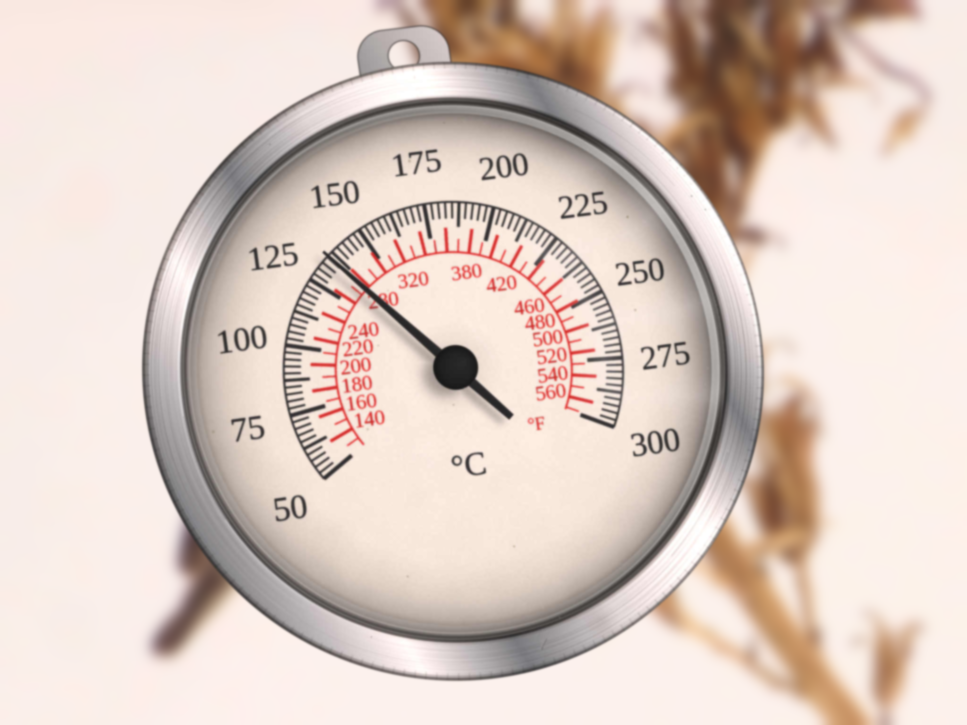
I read 135 °C
